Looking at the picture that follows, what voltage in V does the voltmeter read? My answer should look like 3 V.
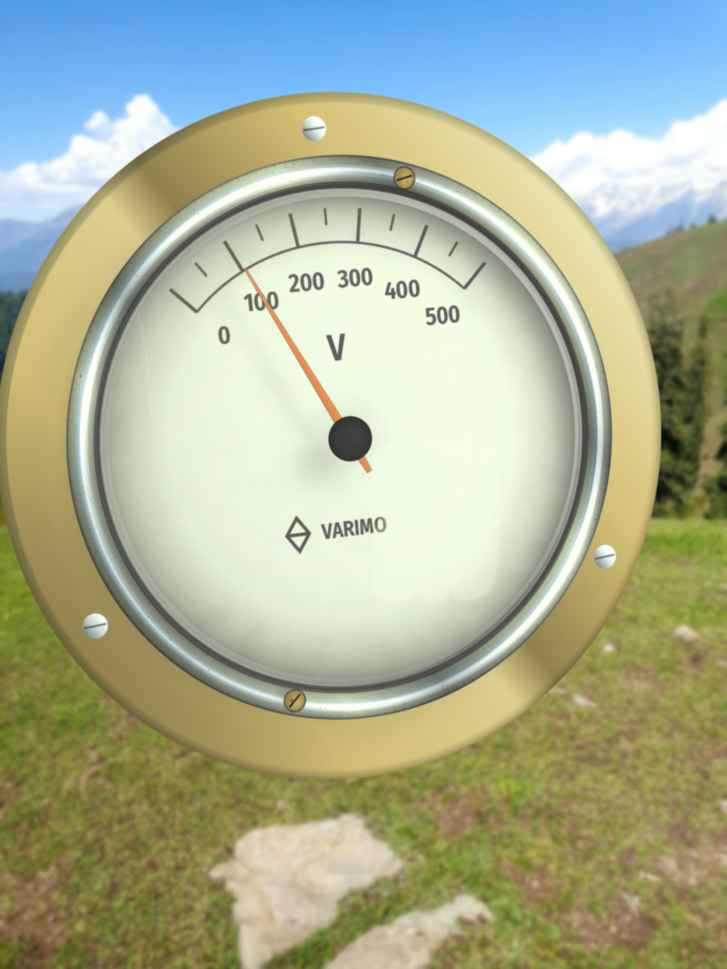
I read 100 V
